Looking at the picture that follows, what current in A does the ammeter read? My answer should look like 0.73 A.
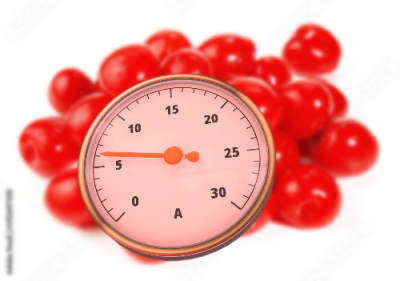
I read 6 A
